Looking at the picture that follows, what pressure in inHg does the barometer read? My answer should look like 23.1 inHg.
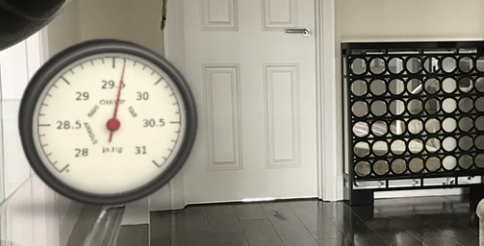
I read 29.6 inHg
